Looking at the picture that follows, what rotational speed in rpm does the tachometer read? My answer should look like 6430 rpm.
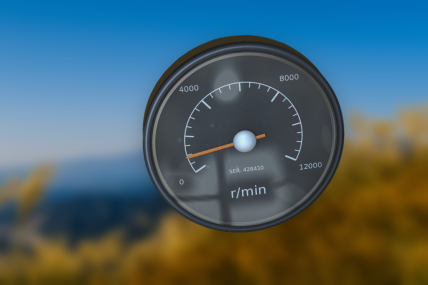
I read 1000 rpm
